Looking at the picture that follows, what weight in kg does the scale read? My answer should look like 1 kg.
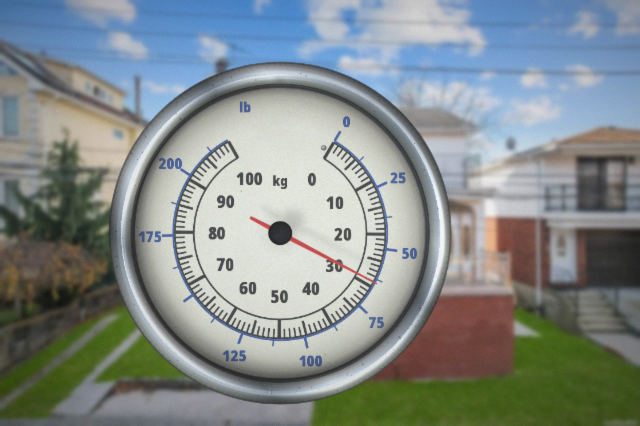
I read 29 kg
